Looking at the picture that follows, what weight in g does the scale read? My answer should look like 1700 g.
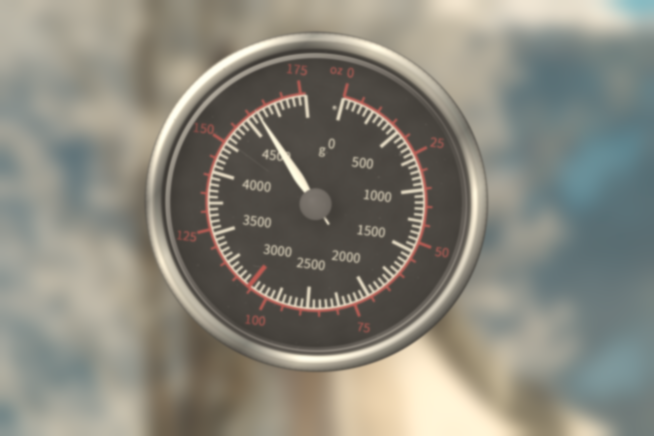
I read 4600 g
